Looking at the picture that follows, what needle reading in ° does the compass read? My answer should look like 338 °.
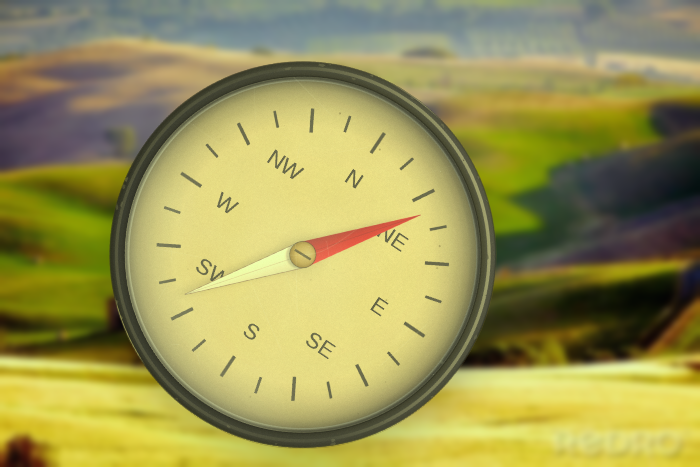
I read 37.5 °
